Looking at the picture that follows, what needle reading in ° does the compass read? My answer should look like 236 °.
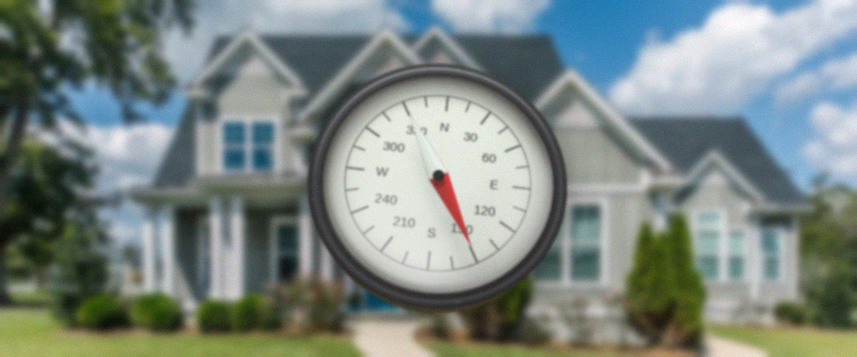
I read 150 °
